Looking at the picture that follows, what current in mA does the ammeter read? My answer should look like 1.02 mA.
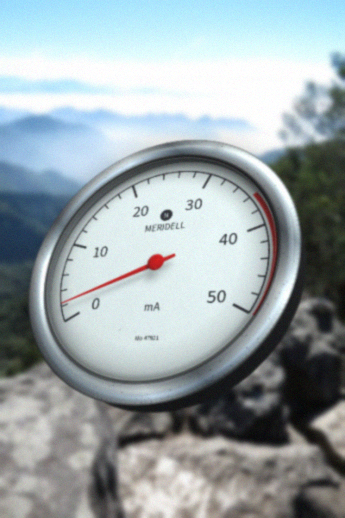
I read 2 mA
